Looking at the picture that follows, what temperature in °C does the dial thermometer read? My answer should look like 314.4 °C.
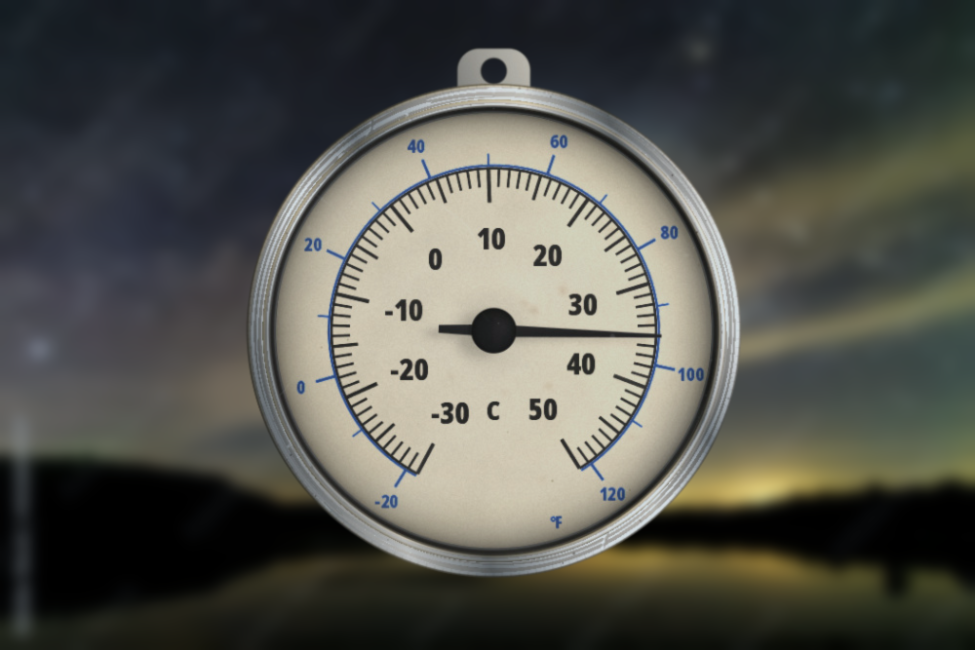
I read 35 °C
